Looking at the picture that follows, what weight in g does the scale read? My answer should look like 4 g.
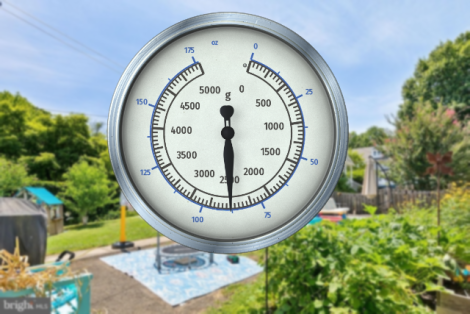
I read 2500 g
